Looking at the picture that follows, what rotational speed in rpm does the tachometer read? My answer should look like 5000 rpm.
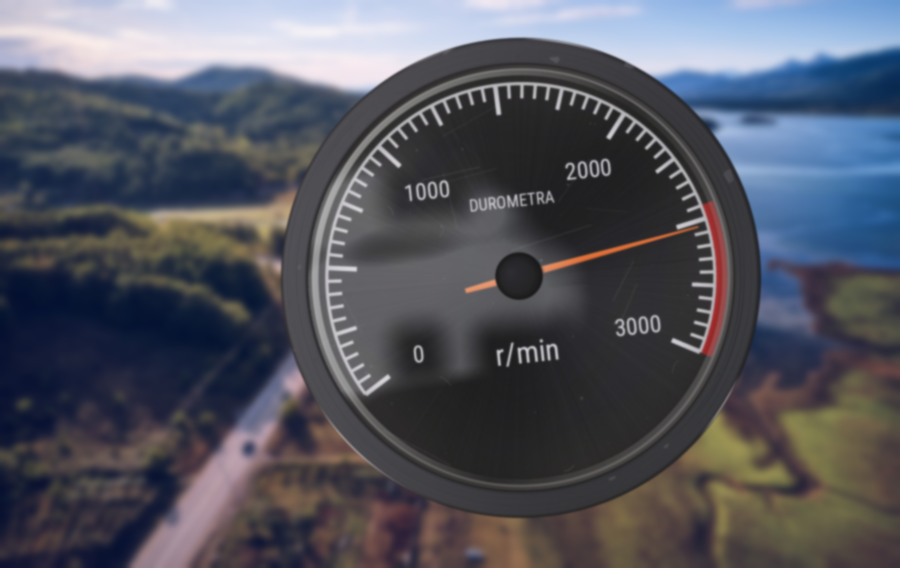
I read 2525 rpm
